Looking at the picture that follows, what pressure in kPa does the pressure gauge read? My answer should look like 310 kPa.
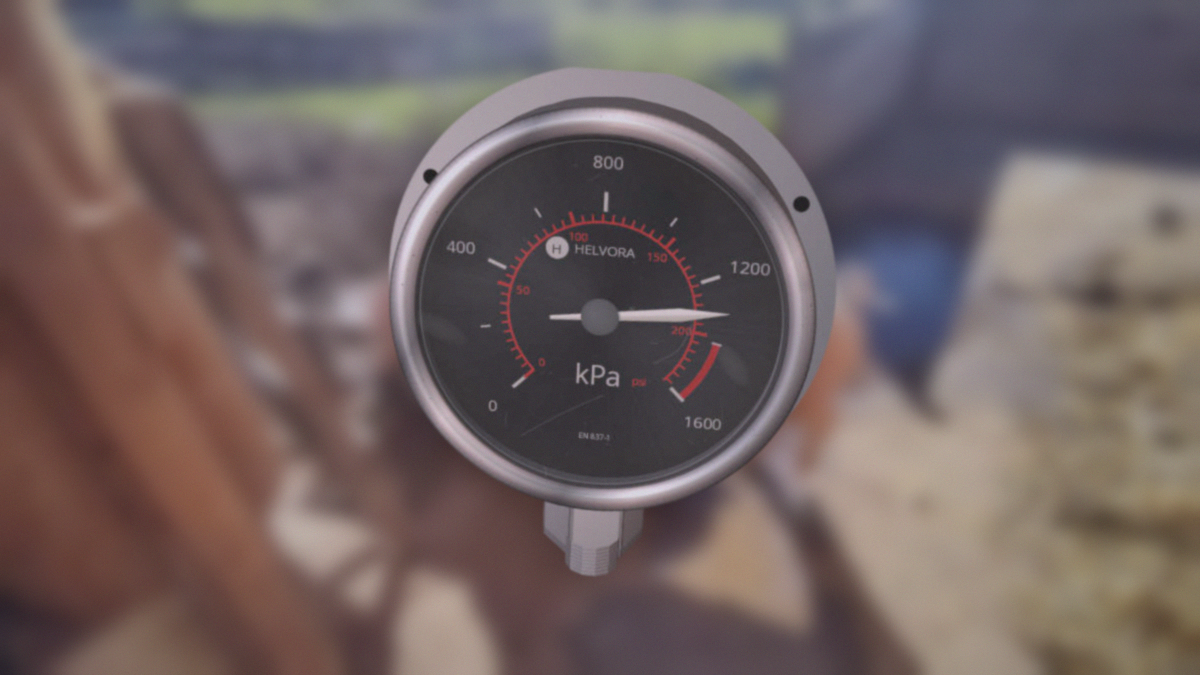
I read 1300 kPa
